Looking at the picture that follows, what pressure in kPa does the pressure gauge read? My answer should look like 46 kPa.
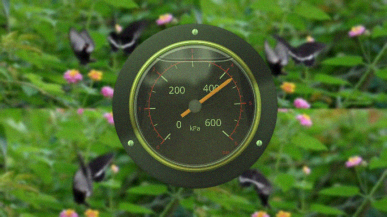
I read 425 kPa
